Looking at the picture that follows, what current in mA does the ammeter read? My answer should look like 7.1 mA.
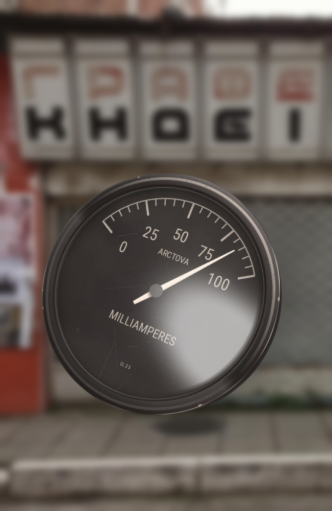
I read 85 mA
